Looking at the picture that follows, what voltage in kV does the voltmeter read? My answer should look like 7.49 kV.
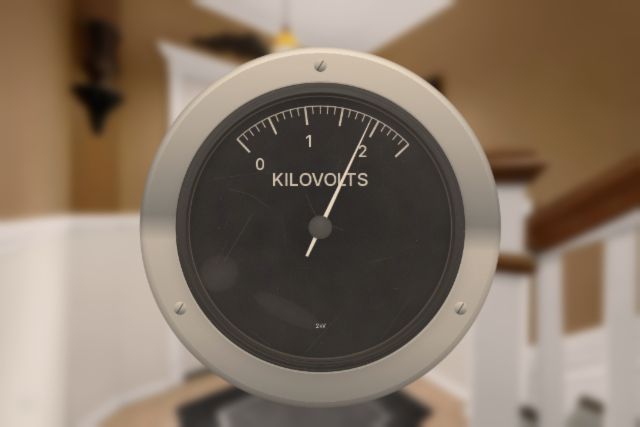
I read 1.9 kV
